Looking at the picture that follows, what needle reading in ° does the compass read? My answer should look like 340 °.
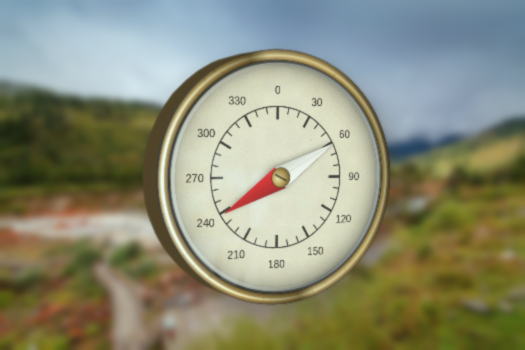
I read 240 °
